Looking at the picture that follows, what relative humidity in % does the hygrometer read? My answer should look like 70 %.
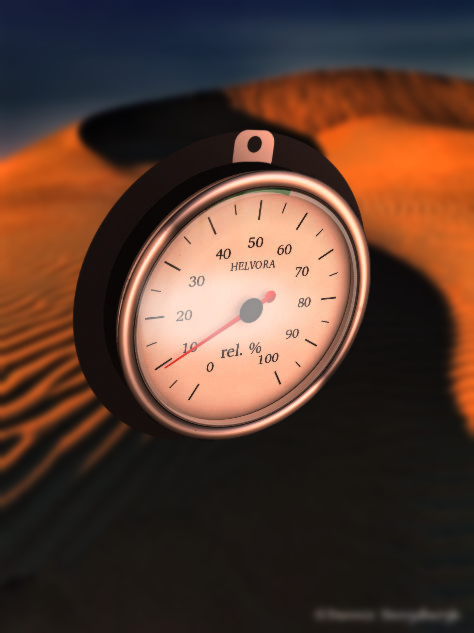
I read 10 %
